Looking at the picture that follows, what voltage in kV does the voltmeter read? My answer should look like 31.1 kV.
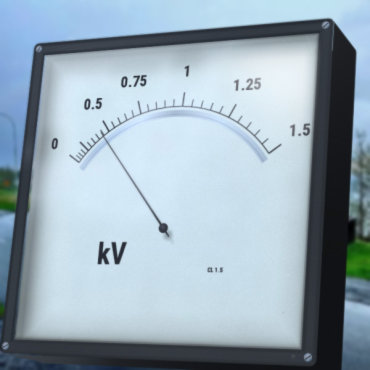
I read 0.45 kV
